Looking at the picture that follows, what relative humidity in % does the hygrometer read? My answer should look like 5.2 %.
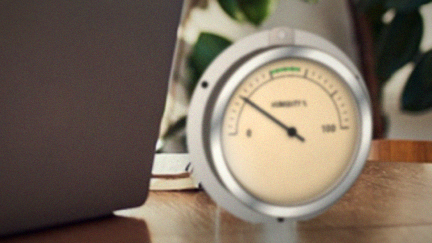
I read 20 %
